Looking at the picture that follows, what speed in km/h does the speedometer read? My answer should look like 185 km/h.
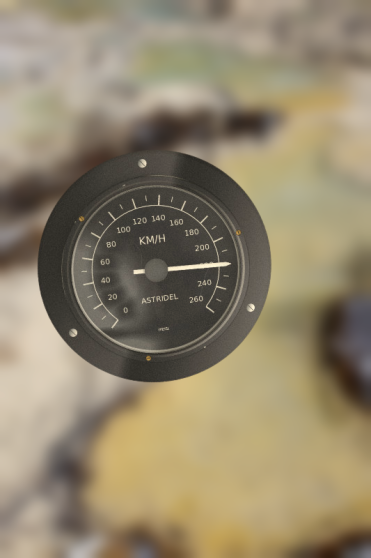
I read 220 km/h
